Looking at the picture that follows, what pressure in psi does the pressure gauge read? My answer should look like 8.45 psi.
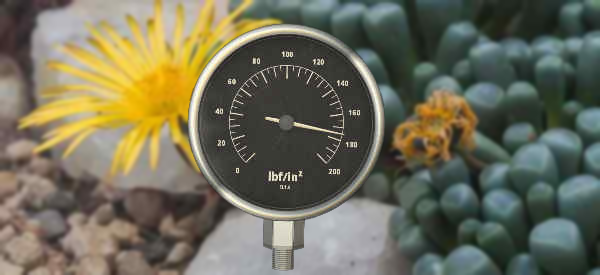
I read 175 psi
